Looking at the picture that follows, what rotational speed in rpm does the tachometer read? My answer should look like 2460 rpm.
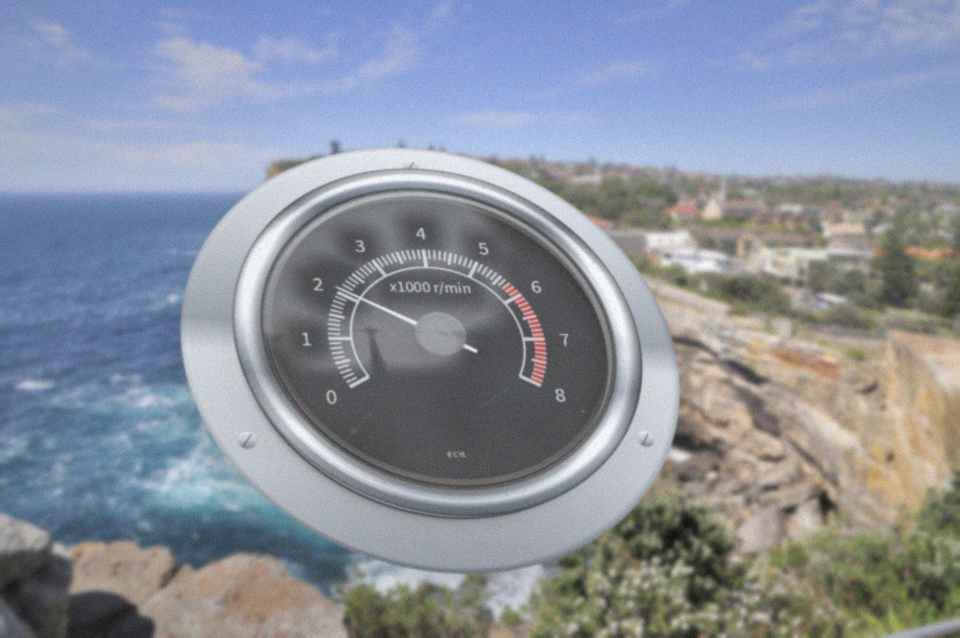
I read 2000 rpm
